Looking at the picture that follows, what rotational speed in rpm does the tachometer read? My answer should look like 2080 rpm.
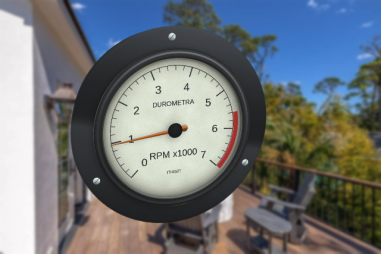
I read 1000 rpm
